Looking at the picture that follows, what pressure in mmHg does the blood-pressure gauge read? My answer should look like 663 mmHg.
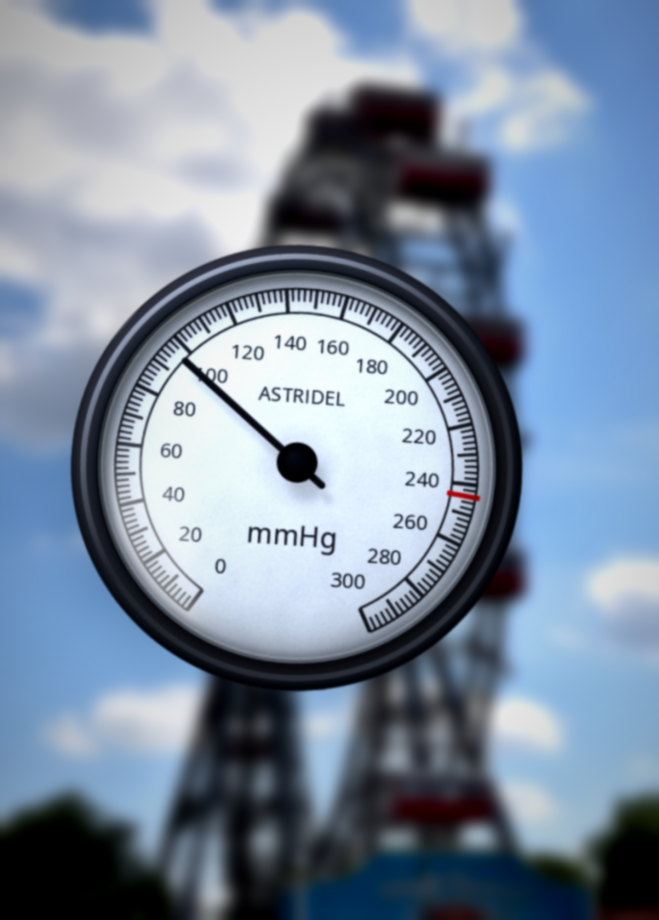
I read 96 mmHg
